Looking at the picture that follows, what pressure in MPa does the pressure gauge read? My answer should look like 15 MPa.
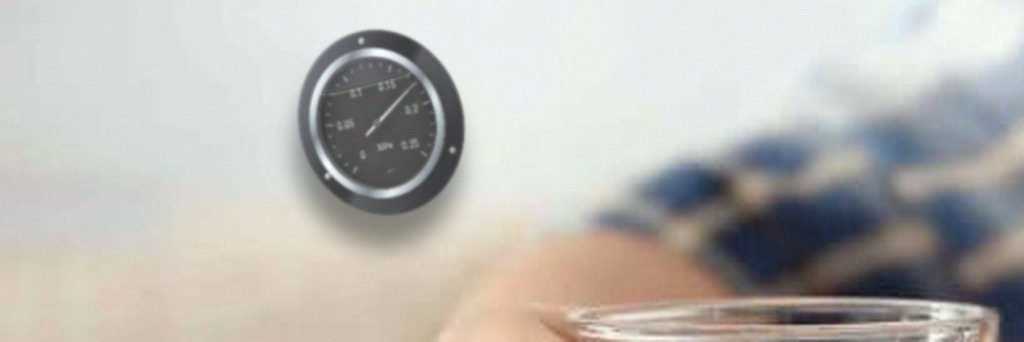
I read 0.18 MPa
